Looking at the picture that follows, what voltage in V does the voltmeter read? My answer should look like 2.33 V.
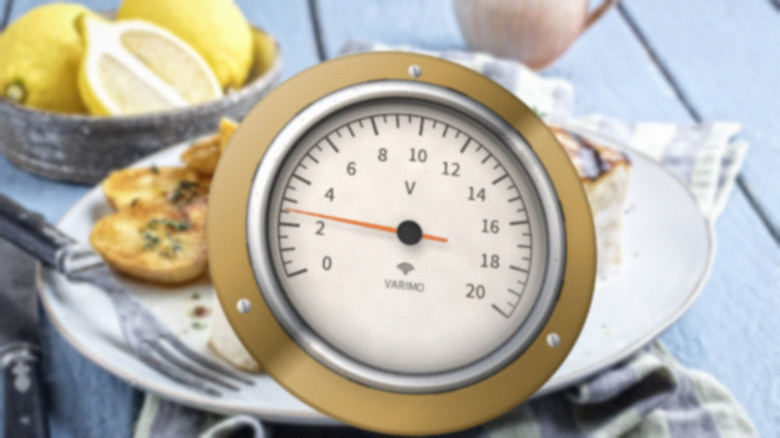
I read 2.5 V
